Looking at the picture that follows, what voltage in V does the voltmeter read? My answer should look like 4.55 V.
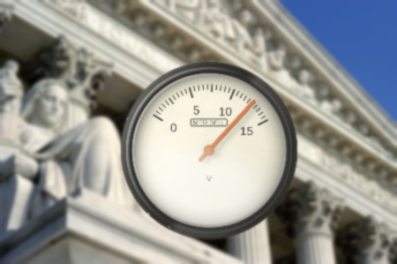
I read 12.5 V
